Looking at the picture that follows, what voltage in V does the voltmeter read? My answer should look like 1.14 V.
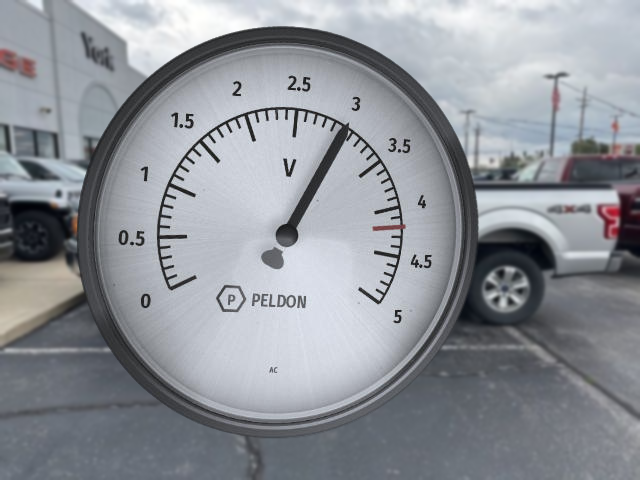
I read 3 V
